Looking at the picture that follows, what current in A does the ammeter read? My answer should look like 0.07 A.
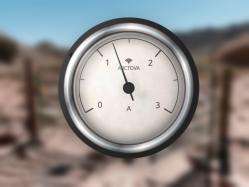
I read 1.25 A
